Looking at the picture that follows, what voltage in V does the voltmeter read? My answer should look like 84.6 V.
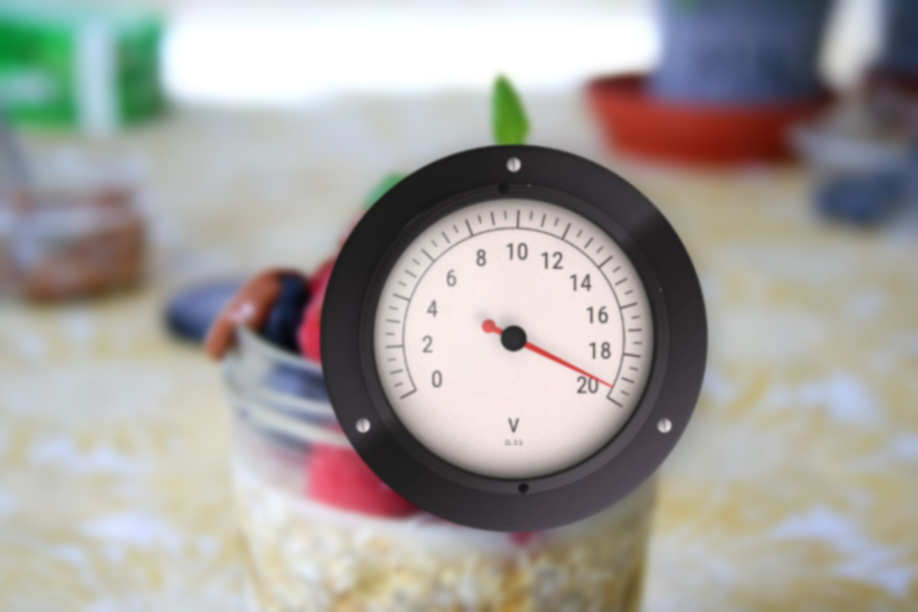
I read 19.5 V
